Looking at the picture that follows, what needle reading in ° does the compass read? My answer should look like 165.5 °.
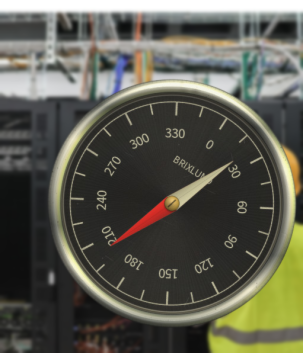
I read 202.5 °
